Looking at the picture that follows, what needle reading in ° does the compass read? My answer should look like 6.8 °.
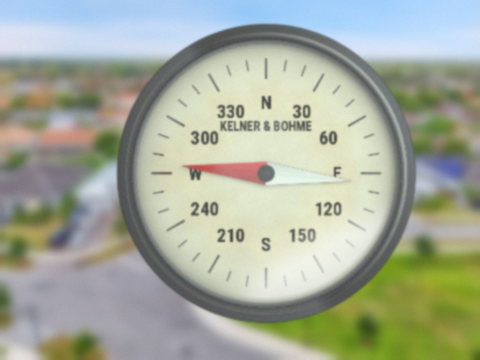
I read 275 °
